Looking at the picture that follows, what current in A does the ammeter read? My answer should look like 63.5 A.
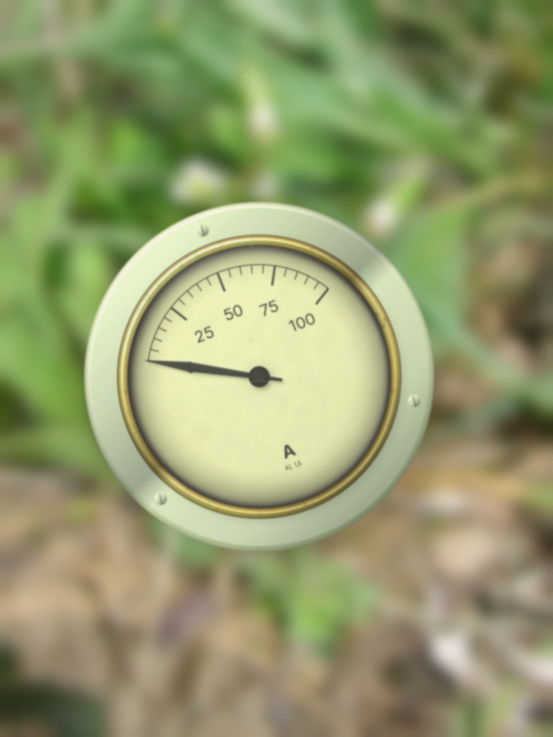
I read 0 A
